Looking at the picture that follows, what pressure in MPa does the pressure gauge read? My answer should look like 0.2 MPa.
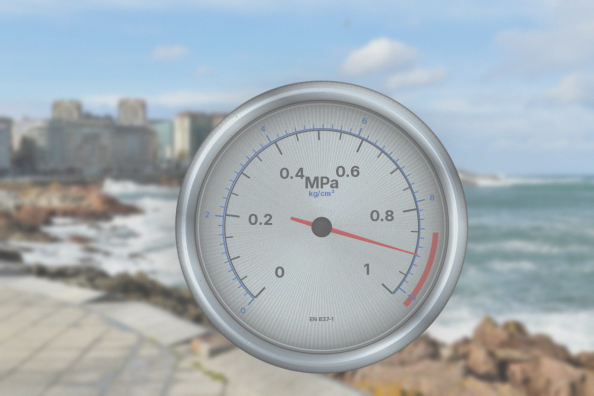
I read 0.9 MPa
